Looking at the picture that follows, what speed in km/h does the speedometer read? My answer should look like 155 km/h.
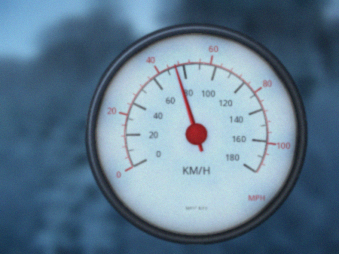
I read 75 km/h
